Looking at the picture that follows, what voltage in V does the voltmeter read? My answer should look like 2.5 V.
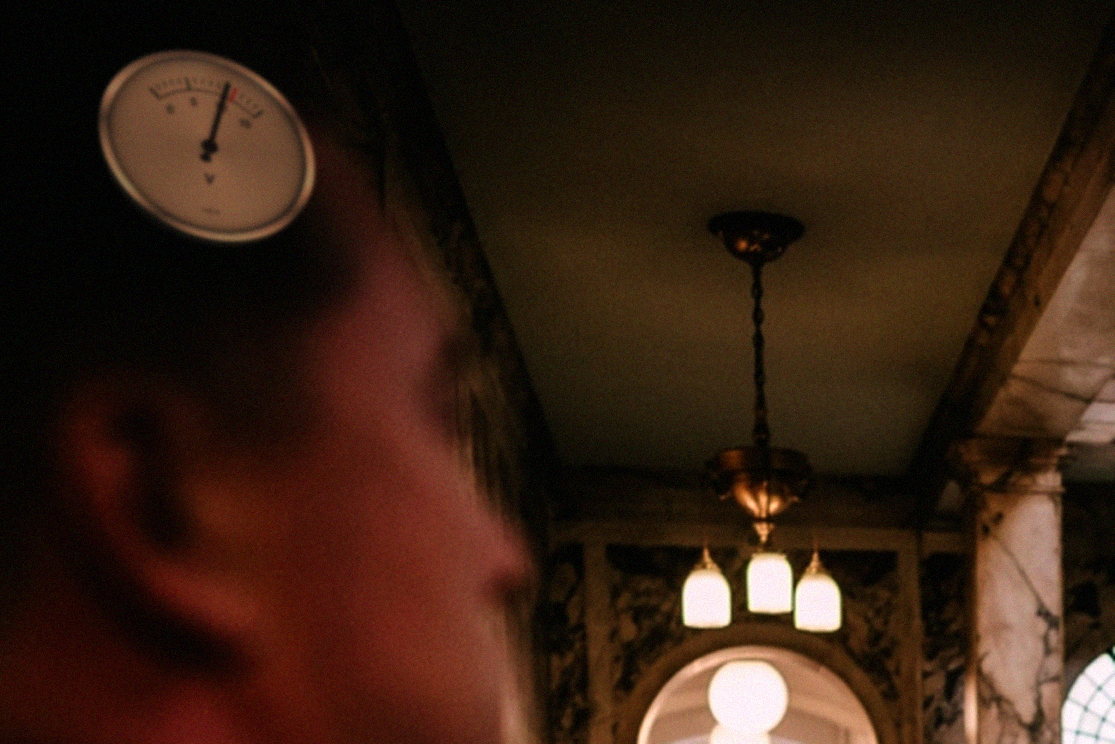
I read 10 V
